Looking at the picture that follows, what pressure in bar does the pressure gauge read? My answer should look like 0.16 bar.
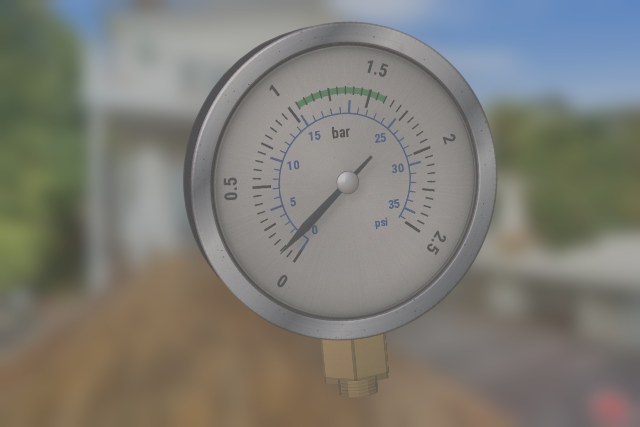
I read 0.1 bar
